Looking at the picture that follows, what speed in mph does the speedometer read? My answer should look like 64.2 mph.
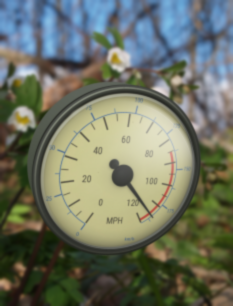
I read 115 mph
